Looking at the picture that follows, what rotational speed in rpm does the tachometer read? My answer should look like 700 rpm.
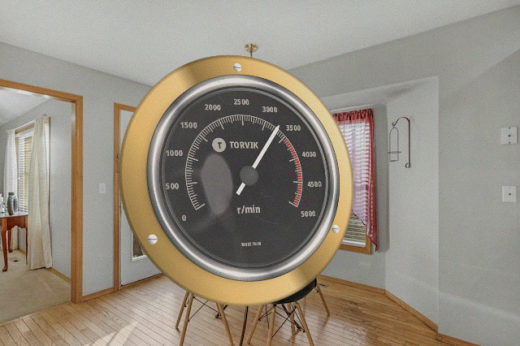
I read 3250 rpm
